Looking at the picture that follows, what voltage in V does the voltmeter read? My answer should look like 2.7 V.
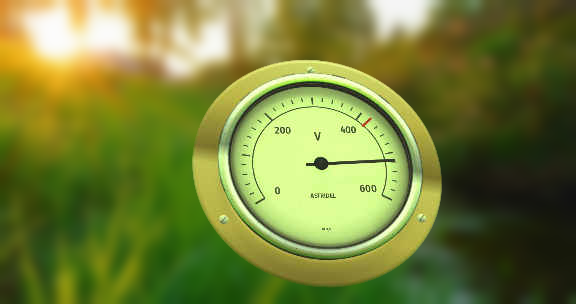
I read 520 V
